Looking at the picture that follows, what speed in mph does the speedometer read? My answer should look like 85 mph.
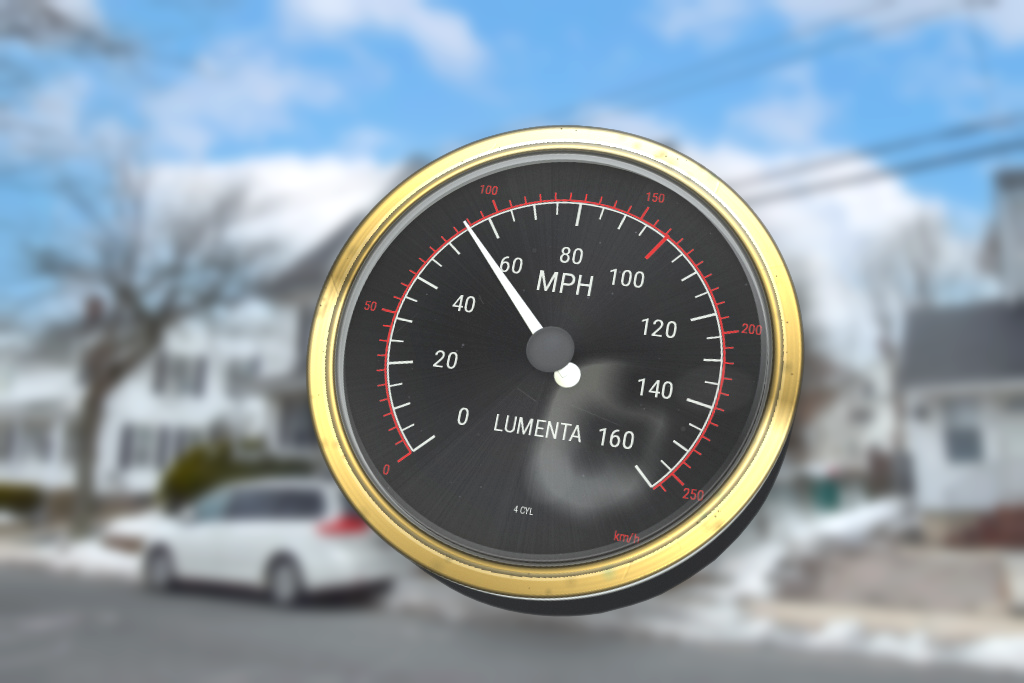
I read 55 mph
